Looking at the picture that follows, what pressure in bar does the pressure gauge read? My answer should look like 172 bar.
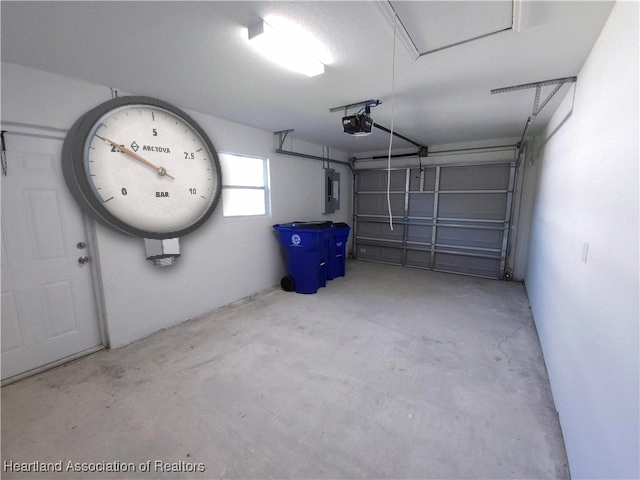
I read 2.5 bar
